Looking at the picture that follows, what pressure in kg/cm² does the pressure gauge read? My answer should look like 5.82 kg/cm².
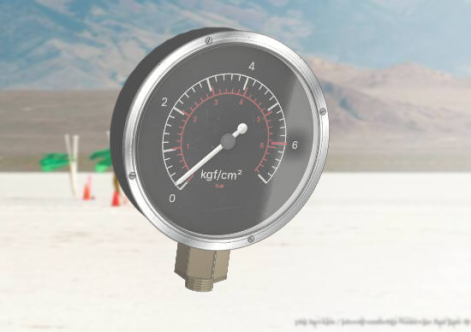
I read 0.2 kg/cm²
